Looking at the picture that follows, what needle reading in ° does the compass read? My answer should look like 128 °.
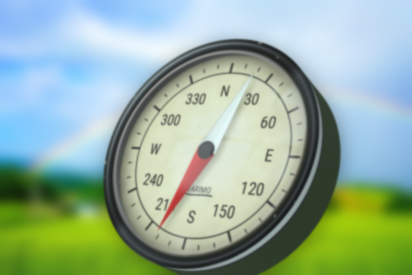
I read 200 °
